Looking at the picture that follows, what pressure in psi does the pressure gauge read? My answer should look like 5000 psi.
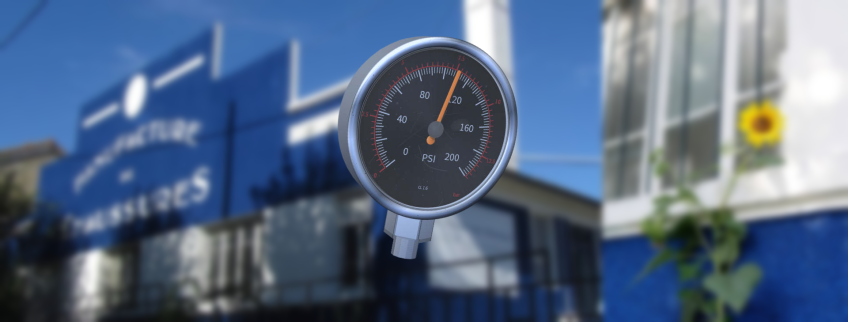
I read 110 psi
